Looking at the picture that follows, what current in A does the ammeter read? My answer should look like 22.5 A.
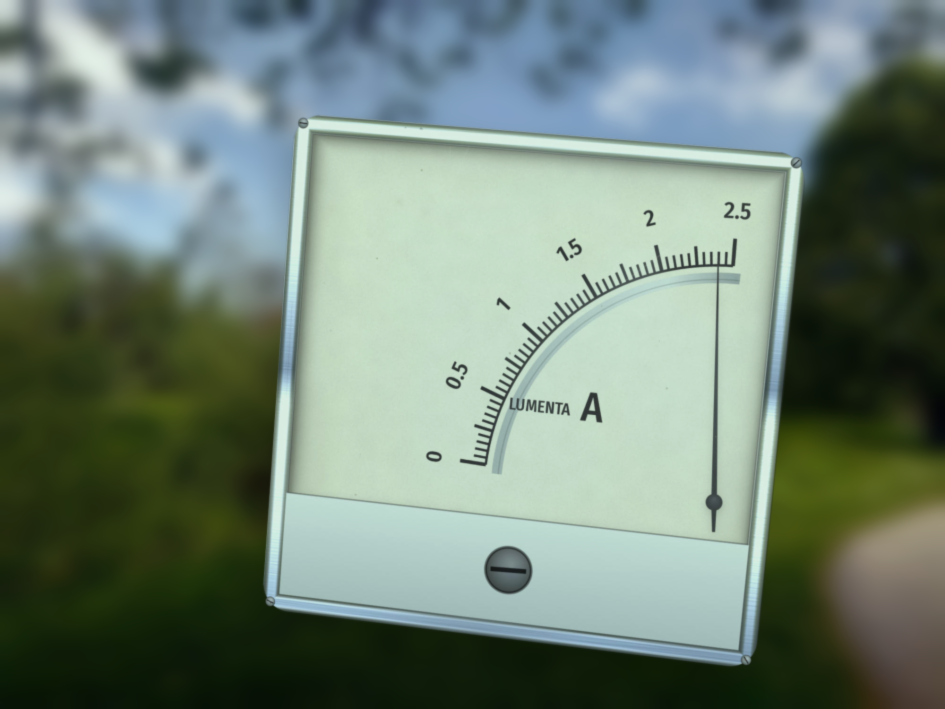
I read 2.4 A
